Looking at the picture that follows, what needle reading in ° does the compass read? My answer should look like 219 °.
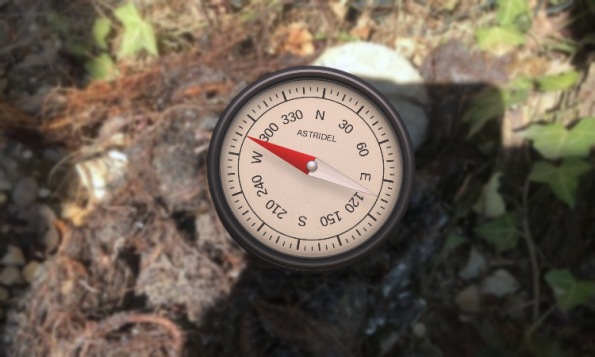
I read 285 °
